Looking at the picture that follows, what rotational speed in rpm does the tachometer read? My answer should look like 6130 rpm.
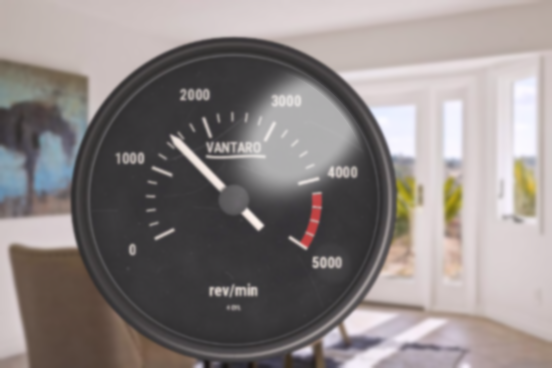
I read 1500 rpm
